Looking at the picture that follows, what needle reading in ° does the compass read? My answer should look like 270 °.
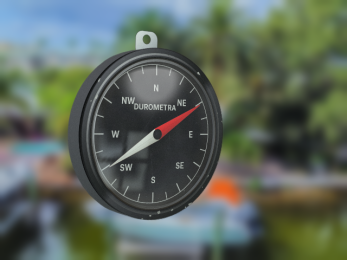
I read 60 °
